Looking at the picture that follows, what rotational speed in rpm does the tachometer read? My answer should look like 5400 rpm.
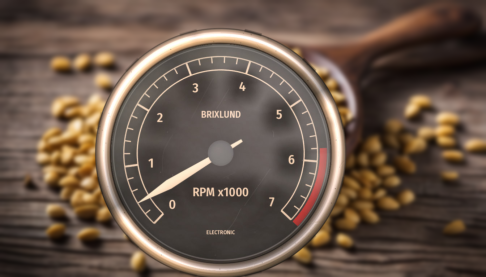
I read 400 rpm
